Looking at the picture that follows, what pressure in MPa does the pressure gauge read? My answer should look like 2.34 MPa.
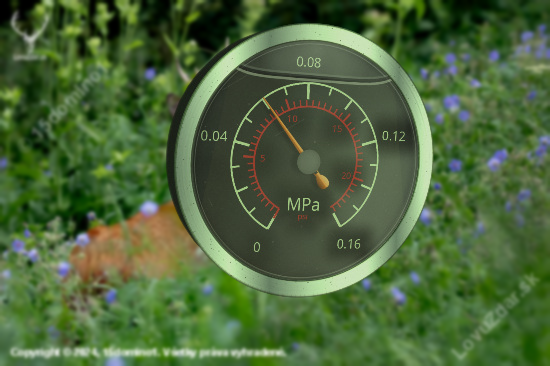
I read 0.06 MPa
